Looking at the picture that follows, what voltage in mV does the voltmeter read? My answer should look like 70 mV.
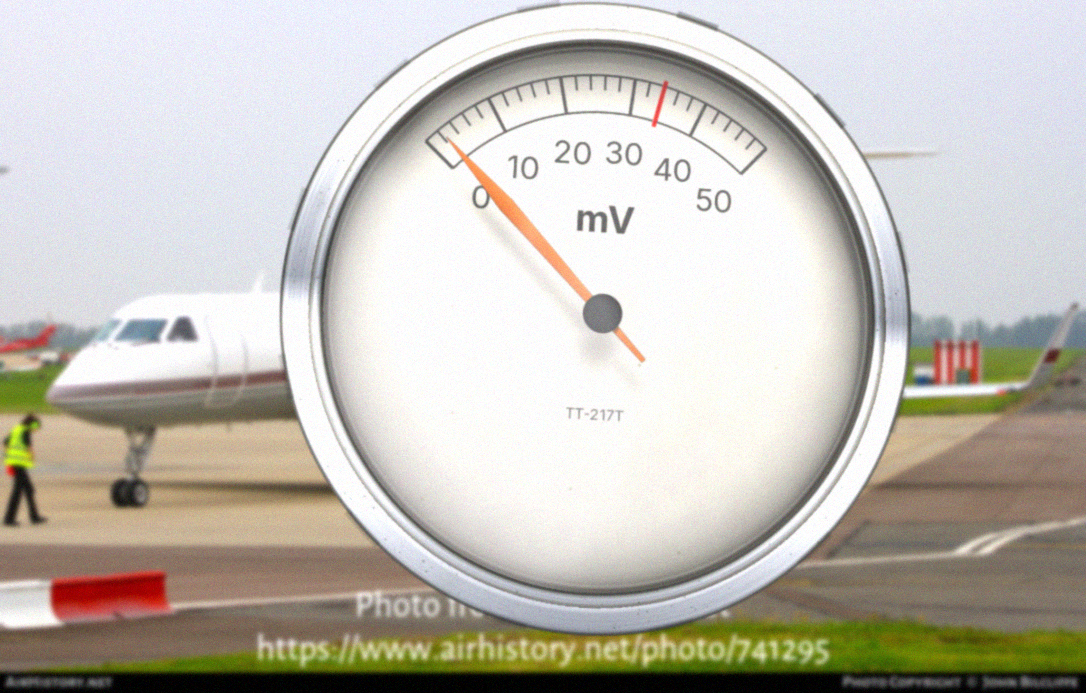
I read 2 mV
